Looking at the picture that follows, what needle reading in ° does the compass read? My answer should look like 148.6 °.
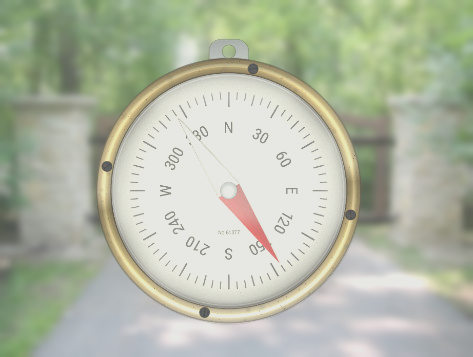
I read 145 °
